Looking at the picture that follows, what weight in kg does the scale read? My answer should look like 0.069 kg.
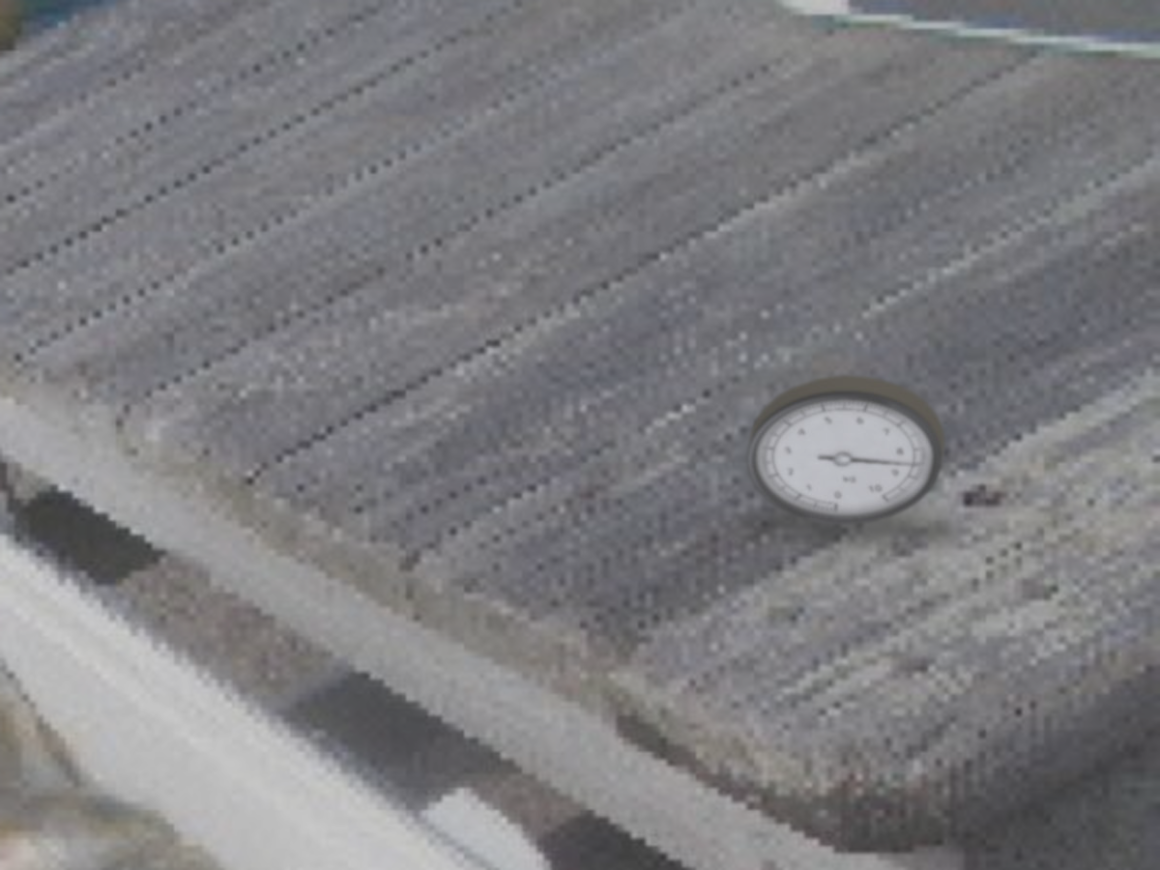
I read 8.5 kg
